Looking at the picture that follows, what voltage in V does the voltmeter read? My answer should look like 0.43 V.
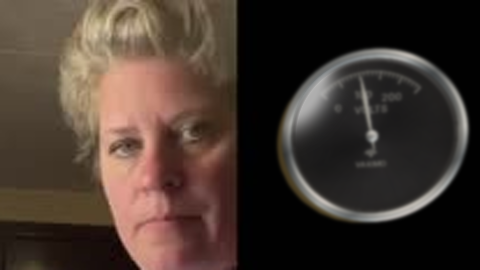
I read 100 V
